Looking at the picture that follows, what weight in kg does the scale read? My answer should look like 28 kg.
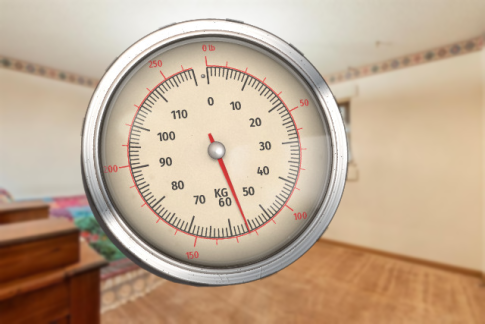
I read 56 kg
